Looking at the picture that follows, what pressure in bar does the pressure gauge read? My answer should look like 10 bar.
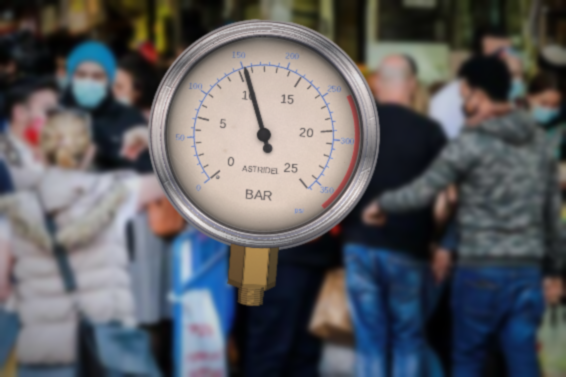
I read 10.5 bar
